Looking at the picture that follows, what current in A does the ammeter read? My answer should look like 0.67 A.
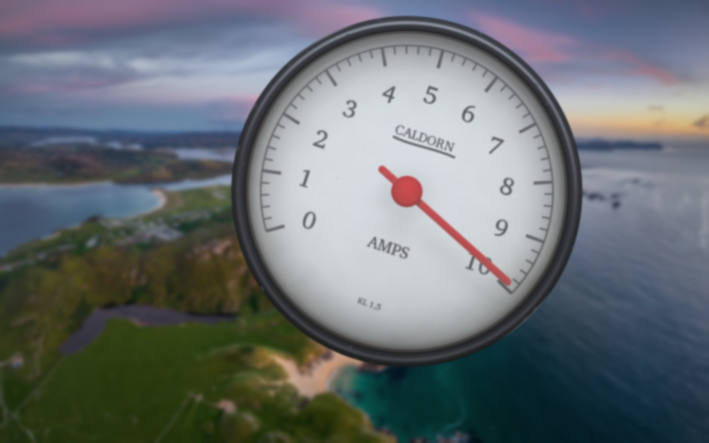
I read 9.9 A
